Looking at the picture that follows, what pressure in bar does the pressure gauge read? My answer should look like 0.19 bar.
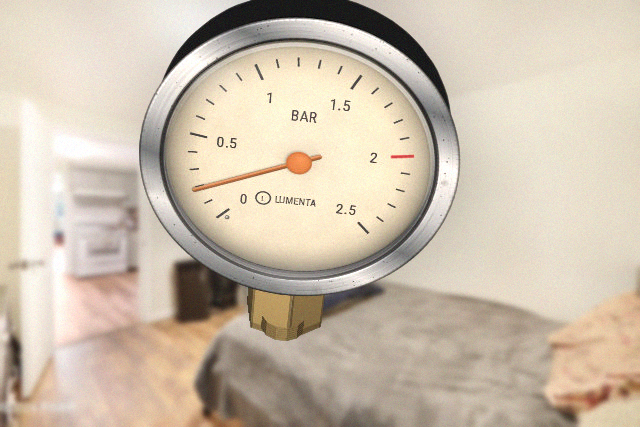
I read 0.2 bar
